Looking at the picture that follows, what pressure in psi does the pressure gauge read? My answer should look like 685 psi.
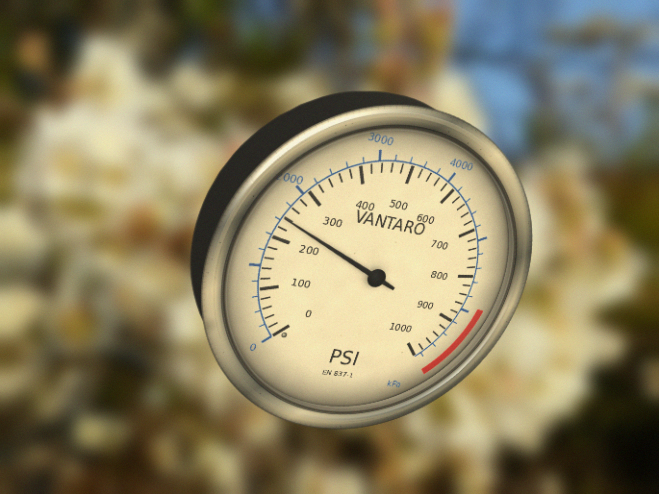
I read 240 psi
